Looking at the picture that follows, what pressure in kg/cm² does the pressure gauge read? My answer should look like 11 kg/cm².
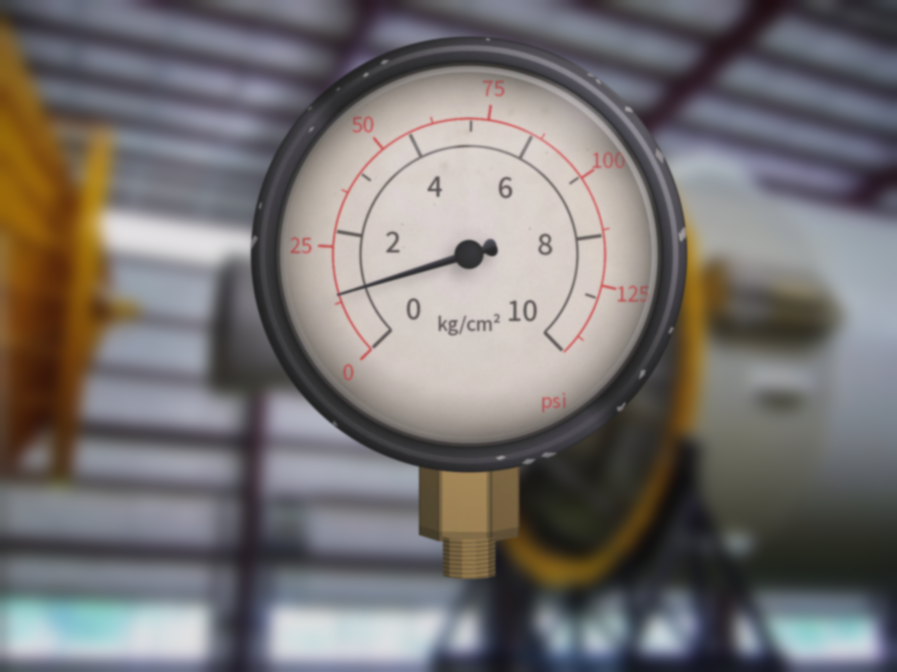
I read 1 kg/cm²
